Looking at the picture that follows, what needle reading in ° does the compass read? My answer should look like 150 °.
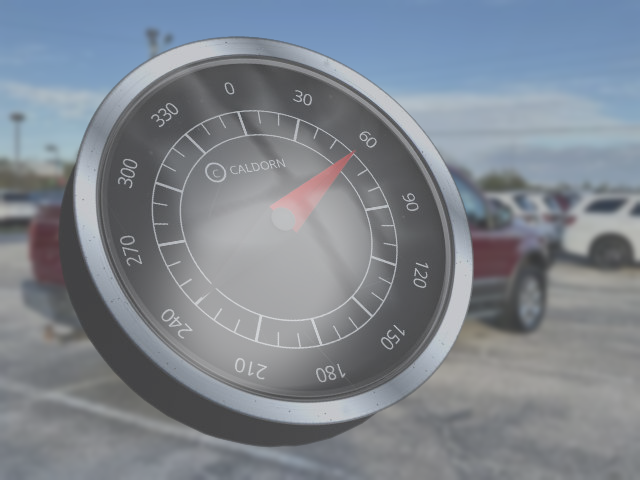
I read 60 °
